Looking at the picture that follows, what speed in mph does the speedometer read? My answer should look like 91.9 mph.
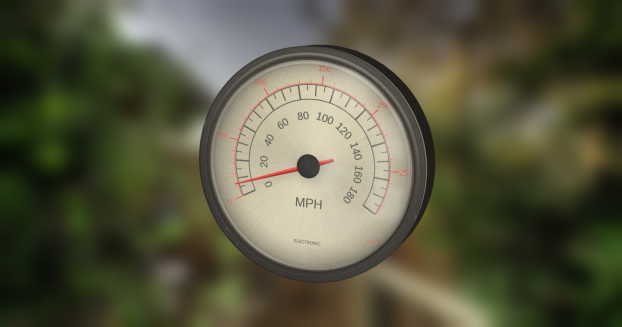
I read 7.5 mph
